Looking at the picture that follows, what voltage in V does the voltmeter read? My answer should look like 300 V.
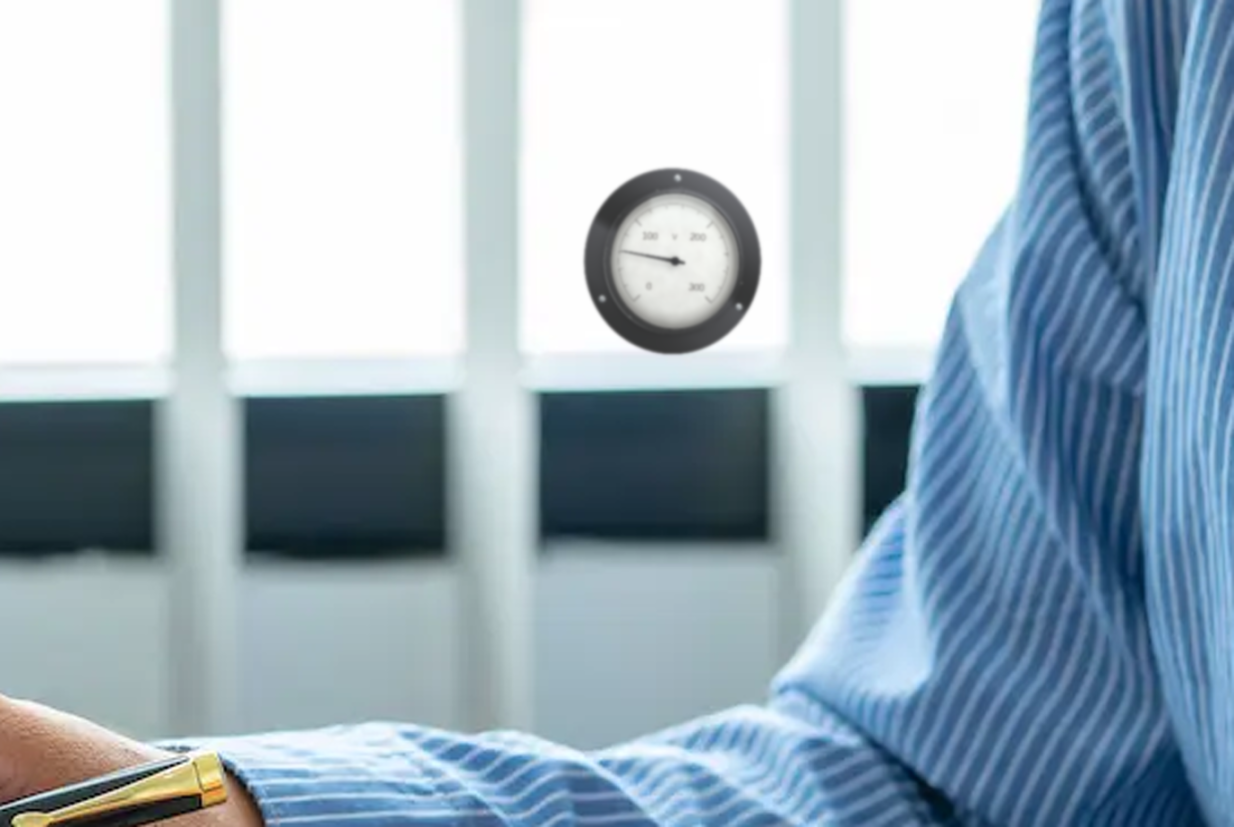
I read 60 V
